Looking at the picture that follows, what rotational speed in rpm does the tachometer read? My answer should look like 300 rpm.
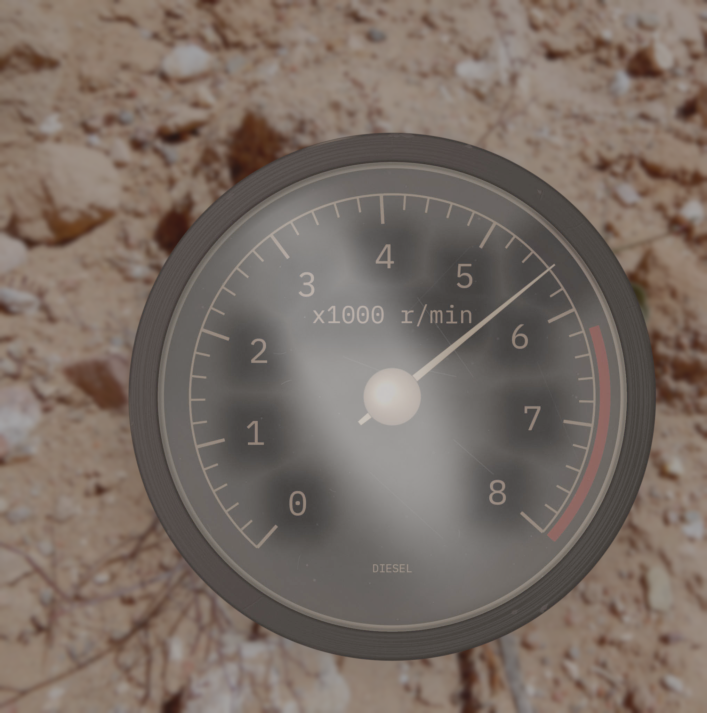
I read 5600 rpm
